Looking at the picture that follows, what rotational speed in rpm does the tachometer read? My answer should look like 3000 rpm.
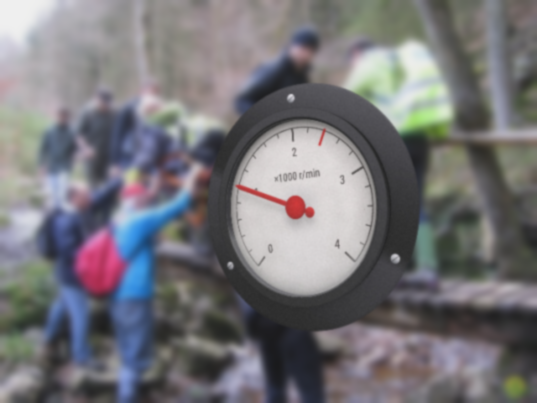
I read 1000 rpm
